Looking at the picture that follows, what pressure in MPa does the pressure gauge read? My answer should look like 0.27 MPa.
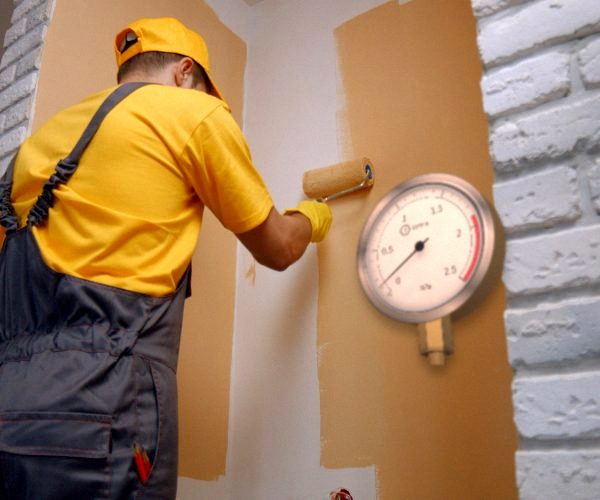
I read 0.1 MPa
